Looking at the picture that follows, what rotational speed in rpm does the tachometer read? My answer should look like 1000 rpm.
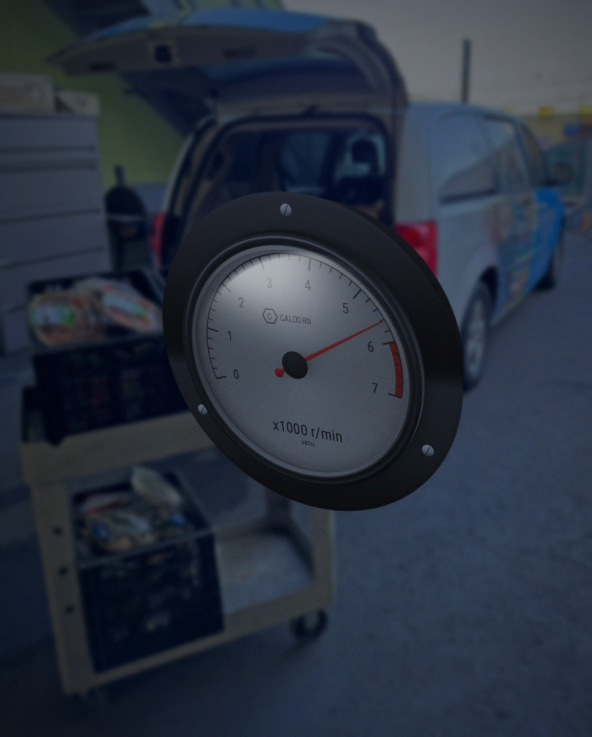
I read 5600 rpm
